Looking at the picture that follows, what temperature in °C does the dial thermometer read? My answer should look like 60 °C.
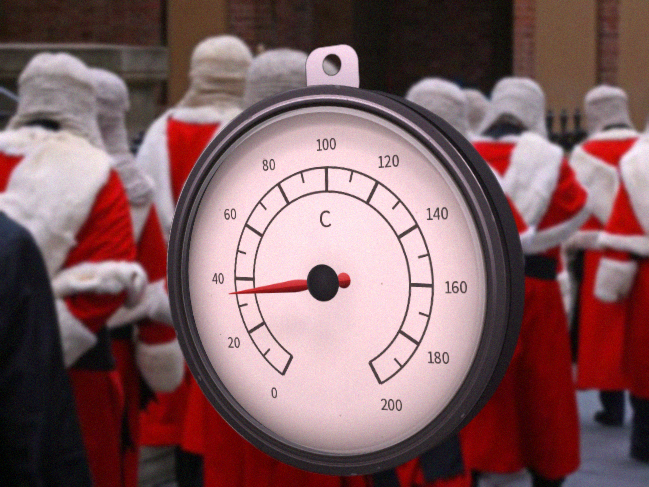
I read 35 °C
